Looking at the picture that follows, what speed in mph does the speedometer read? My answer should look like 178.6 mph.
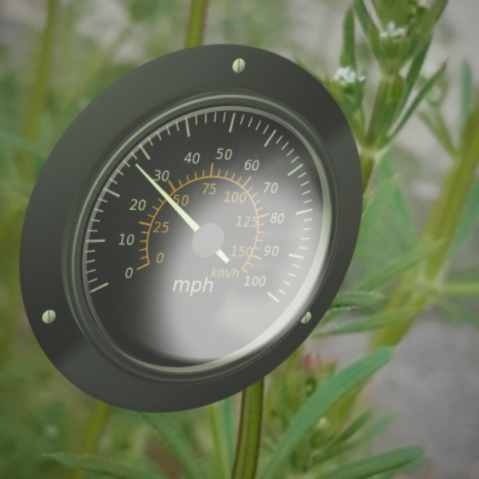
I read 27 mph
